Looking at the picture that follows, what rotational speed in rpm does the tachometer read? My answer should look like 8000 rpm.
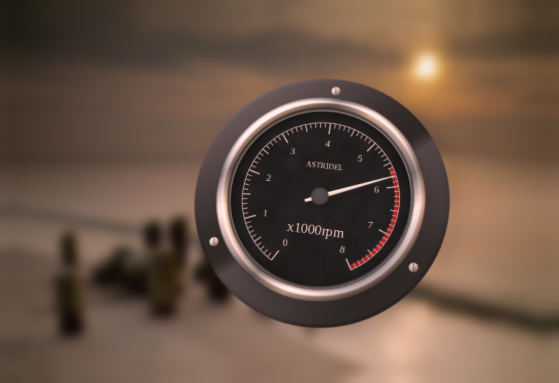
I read 5800 rpm
